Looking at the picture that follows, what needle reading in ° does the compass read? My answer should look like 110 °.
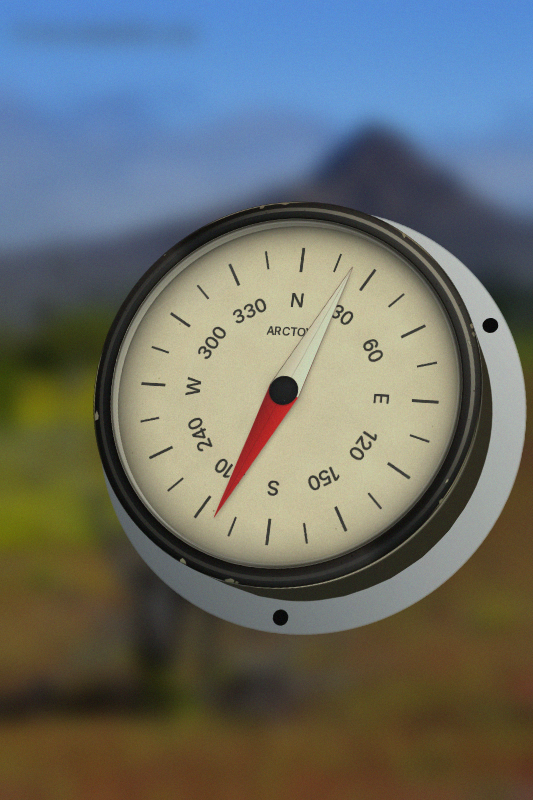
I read 202.5 °
